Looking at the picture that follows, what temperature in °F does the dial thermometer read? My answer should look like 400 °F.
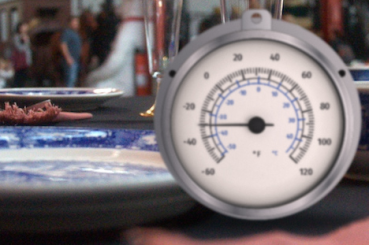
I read -30 °F
